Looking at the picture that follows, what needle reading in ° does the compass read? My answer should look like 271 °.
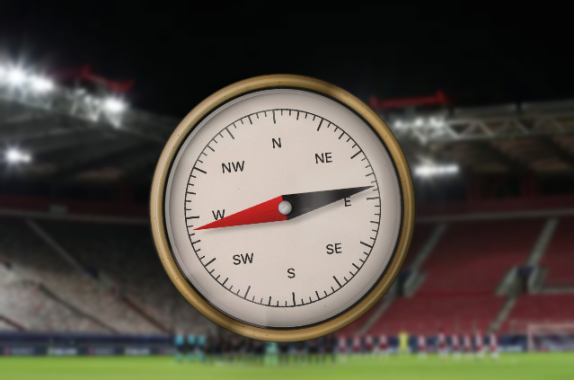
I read 262.5 °
